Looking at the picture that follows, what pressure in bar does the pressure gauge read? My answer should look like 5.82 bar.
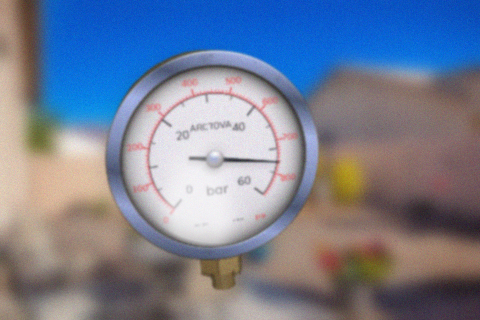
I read 52.5 bar
